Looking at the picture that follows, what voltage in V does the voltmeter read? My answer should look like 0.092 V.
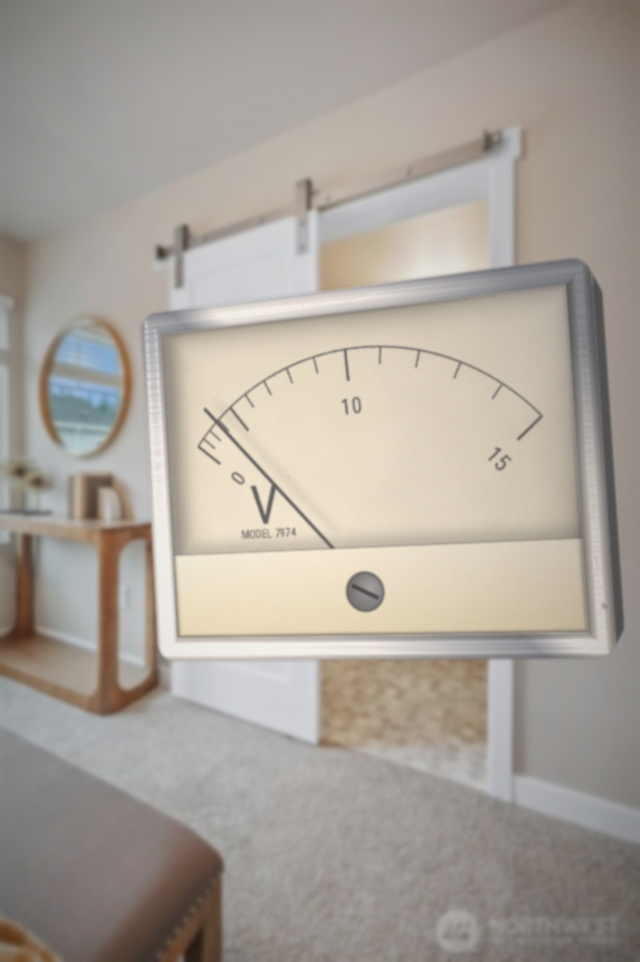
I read 4 V
